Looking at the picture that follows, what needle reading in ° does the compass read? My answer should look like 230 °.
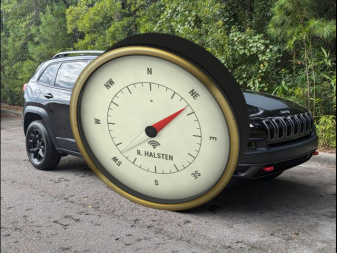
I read 50 °
